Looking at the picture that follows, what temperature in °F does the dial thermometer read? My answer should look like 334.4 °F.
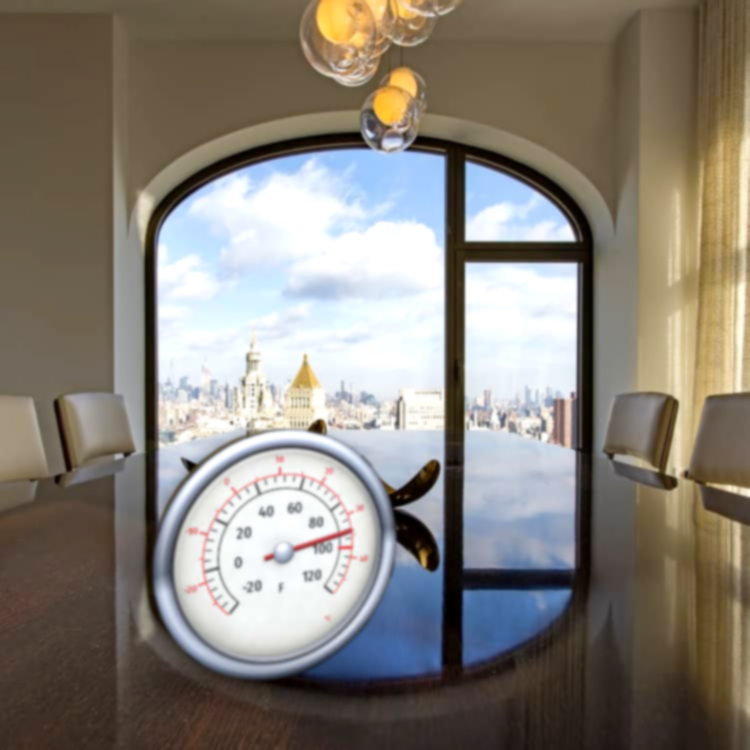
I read 92 °F
